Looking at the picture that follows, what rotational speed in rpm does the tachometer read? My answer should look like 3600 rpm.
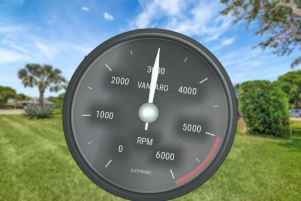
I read 3000 rpm
